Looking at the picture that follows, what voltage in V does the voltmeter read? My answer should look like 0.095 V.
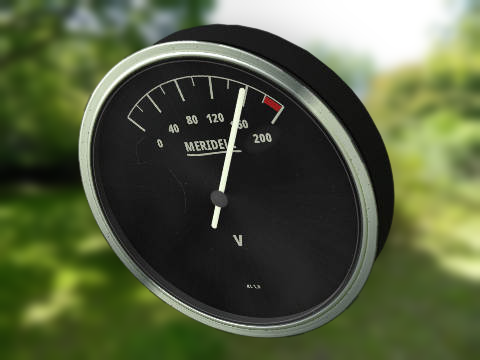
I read 160 V
